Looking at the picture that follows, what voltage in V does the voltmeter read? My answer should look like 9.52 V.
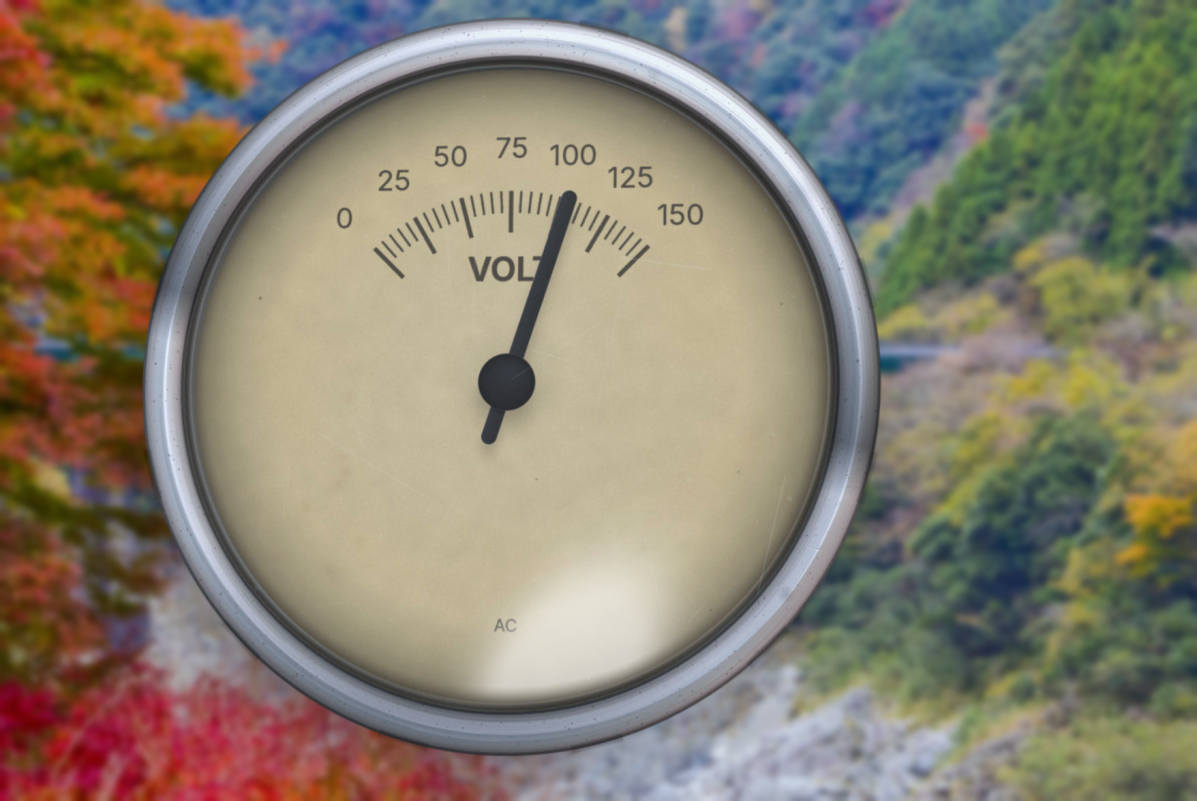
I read 105 V
